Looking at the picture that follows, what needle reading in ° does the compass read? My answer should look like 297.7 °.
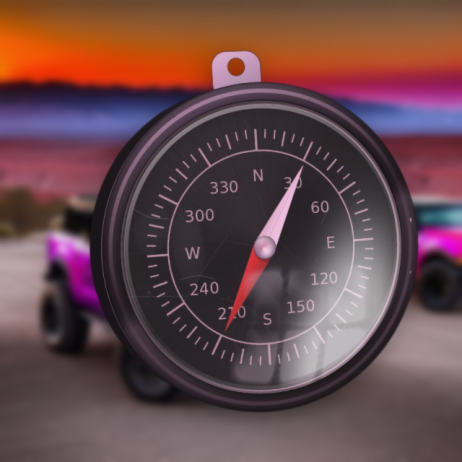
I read 210 °
